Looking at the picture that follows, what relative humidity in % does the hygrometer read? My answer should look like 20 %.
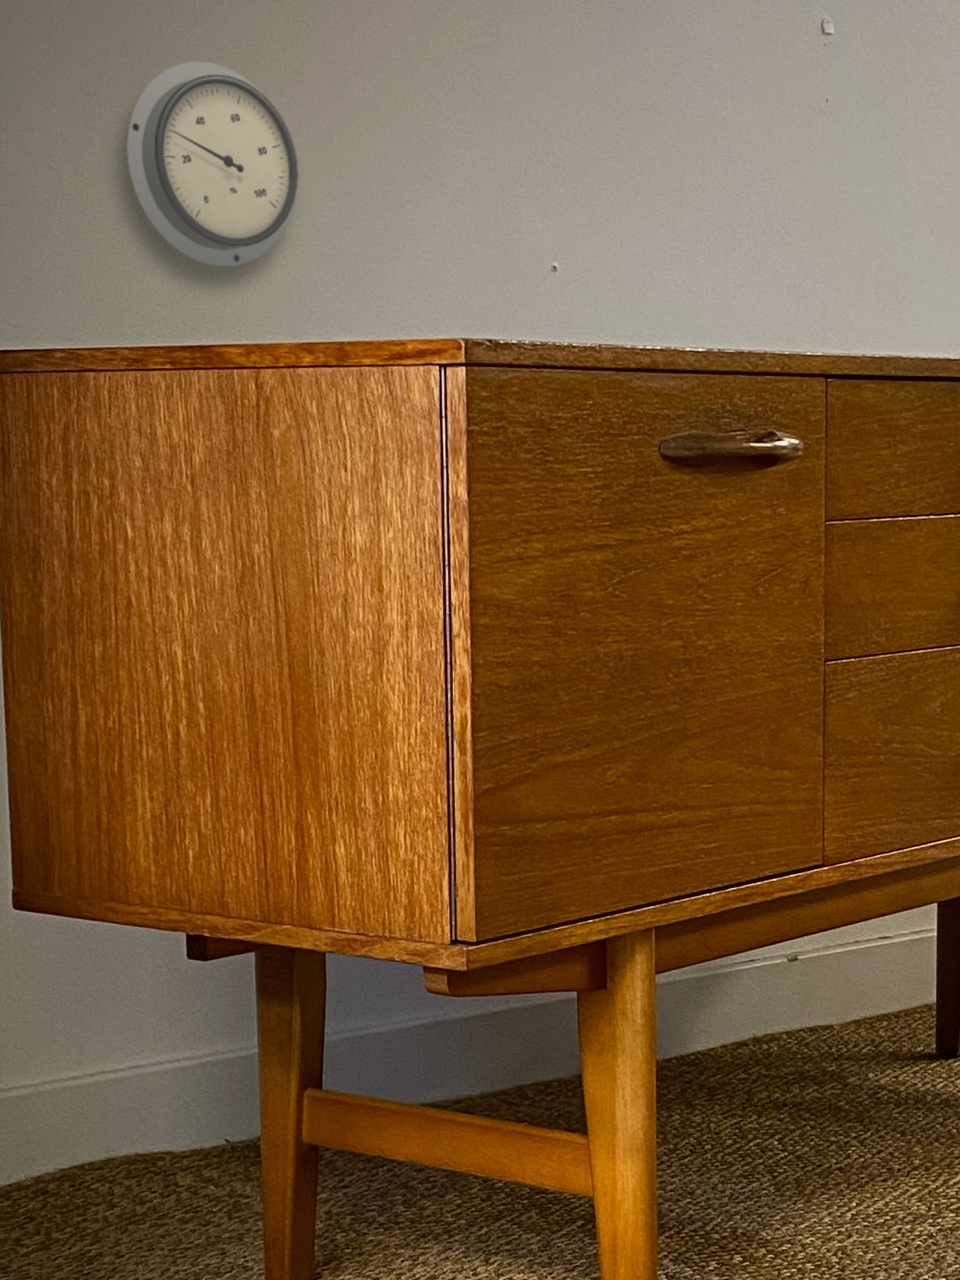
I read 28 %
